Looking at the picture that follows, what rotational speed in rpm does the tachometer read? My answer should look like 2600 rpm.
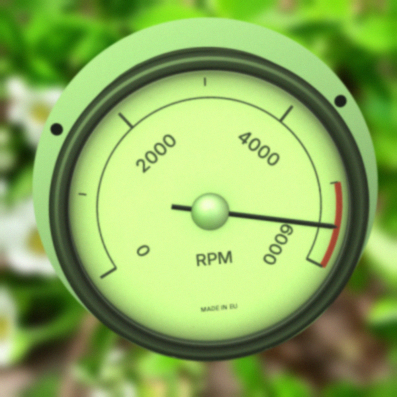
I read 5500 rpm
